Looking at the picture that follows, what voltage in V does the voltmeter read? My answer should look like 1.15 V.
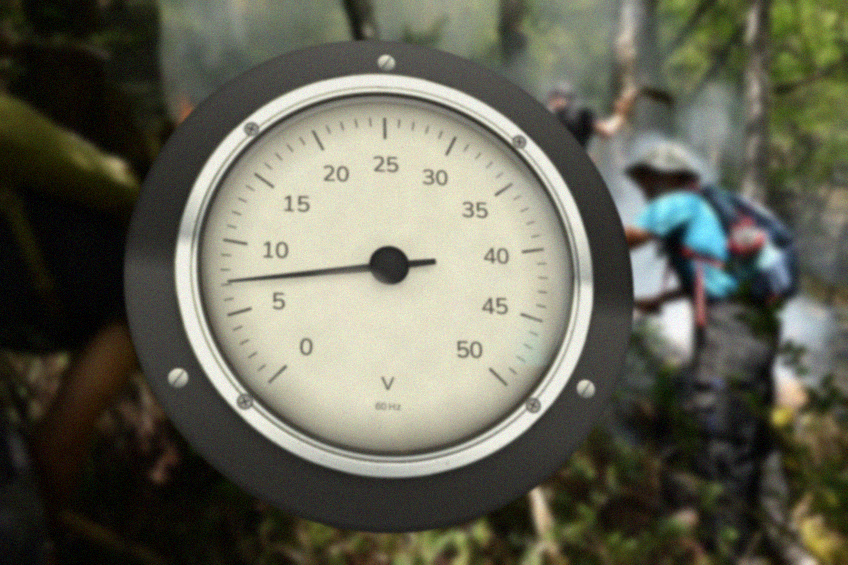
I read 7 V
